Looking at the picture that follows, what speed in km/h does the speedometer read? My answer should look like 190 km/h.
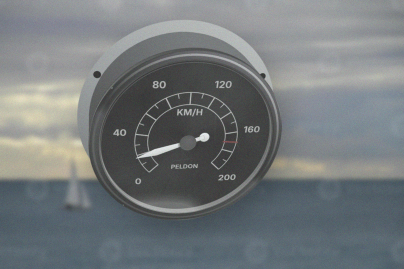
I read 20 km/h
